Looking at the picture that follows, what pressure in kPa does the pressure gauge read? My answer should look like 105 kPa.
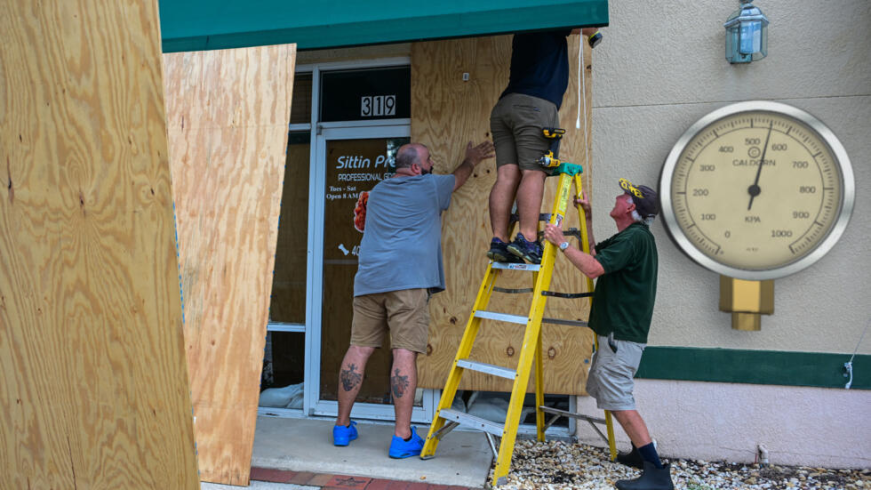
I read 550 kPa
